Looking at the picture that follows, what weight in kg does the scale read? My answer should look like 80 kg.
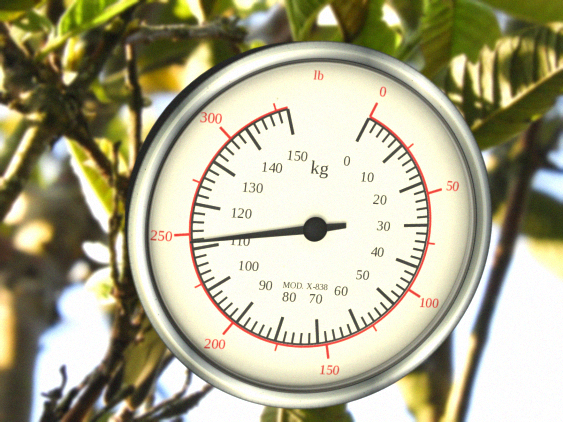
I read 112 kg
